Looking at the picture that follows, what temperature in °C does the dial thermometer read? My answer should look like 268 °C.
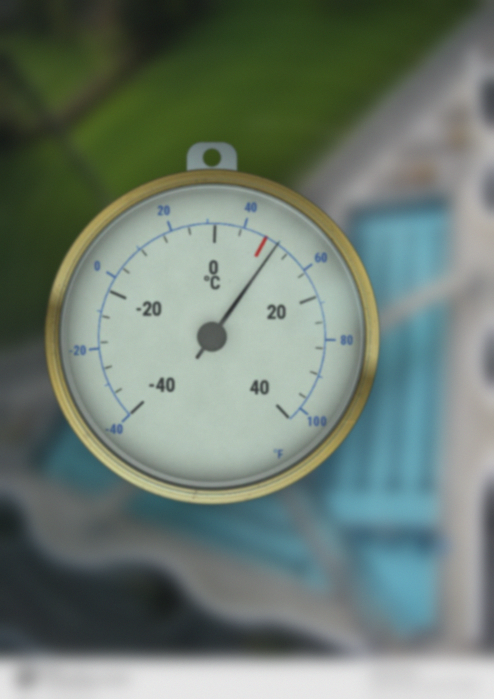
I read 10 °C
